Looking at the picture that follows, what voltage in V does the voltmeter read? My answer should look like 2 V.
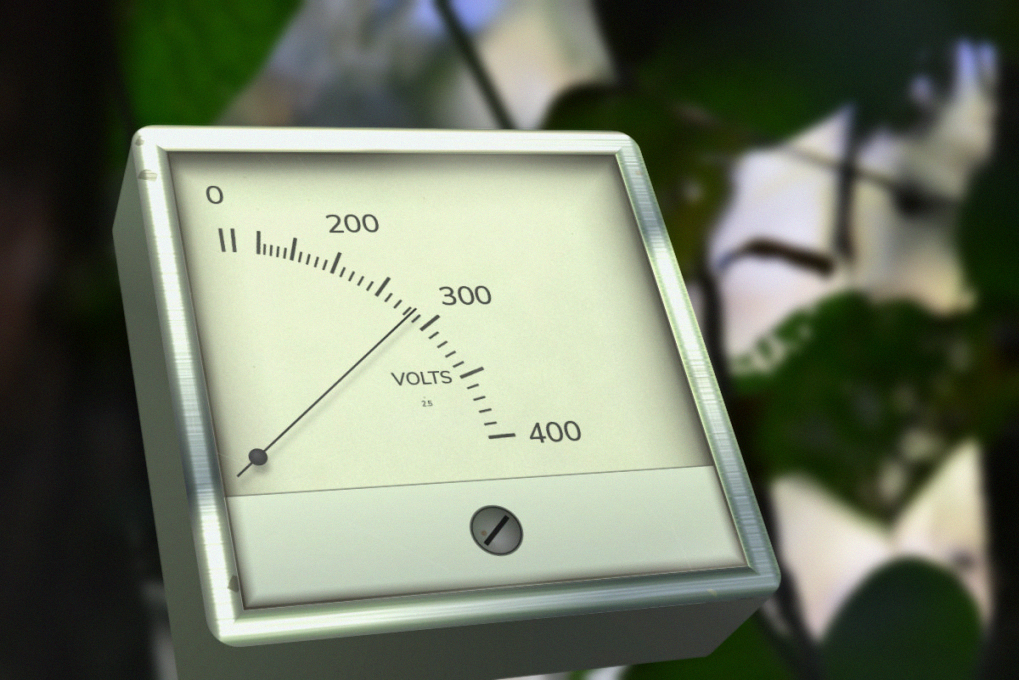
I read 285 V
